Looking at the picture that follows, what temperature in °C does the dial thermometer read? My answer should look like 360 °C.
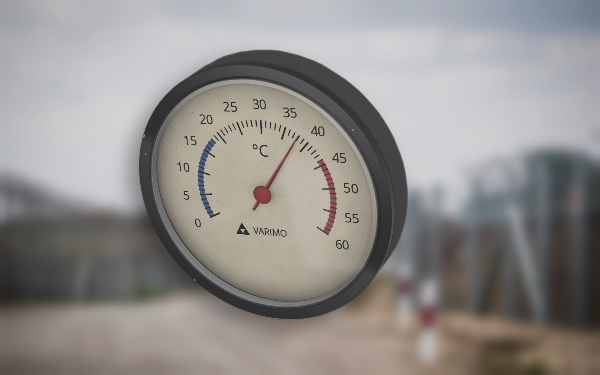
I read 38 °C
